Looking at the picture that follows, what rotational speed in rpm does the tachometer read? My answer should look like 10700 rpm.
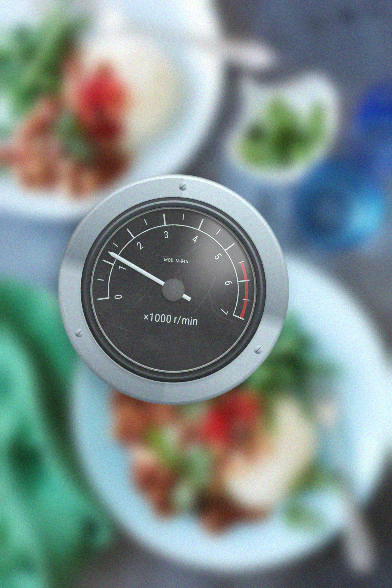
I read 1250 rpm
